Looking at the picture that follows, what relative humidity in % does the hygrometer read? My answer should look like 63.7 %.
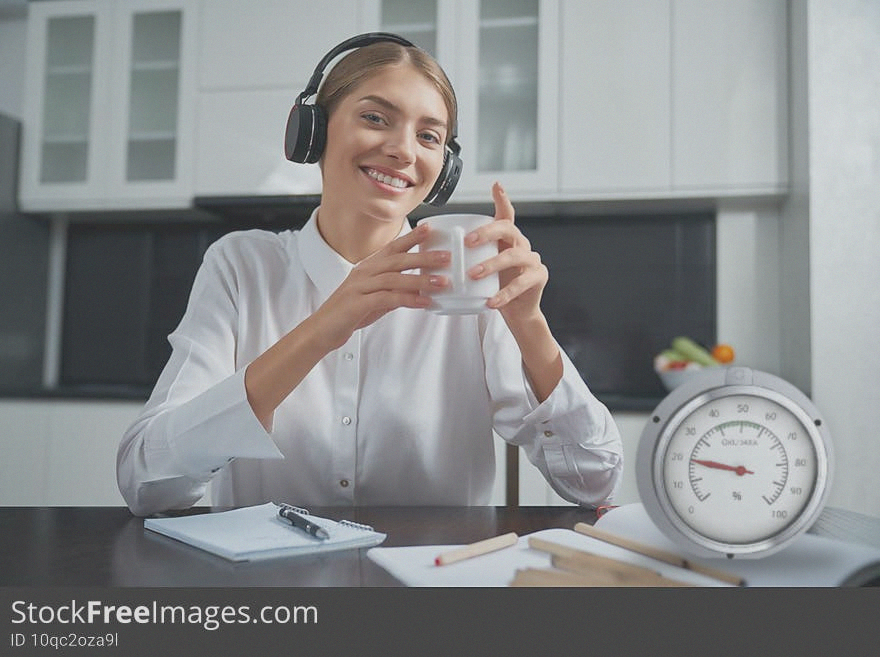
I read 20 %
